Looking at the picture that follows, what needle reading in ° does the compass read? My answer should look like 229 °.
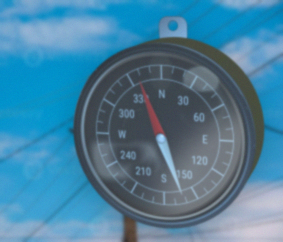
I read 340 °
